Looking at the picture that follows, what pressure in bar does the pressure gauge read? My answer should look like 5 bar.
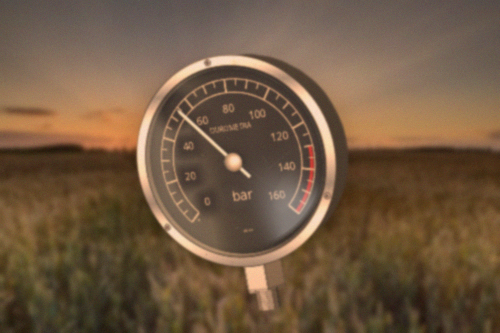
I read 55 bar
